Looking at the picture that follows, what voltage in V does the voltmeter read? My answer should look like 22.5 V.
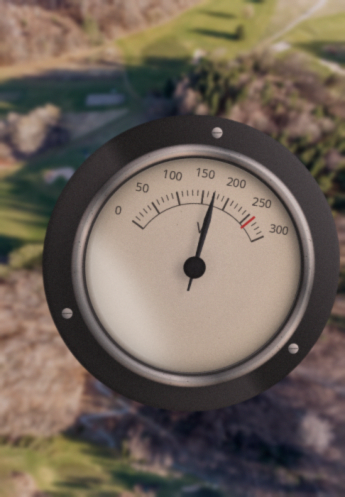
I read 170 V
